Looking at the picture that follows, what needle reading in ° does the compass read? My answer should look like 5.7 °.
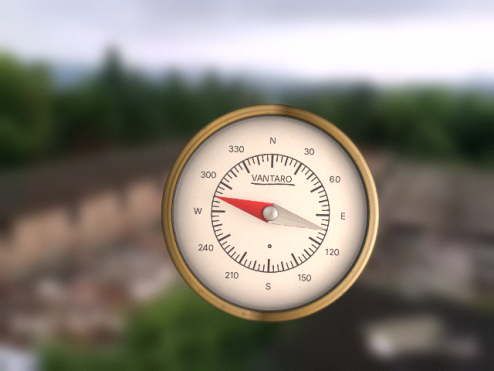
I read 285 °
